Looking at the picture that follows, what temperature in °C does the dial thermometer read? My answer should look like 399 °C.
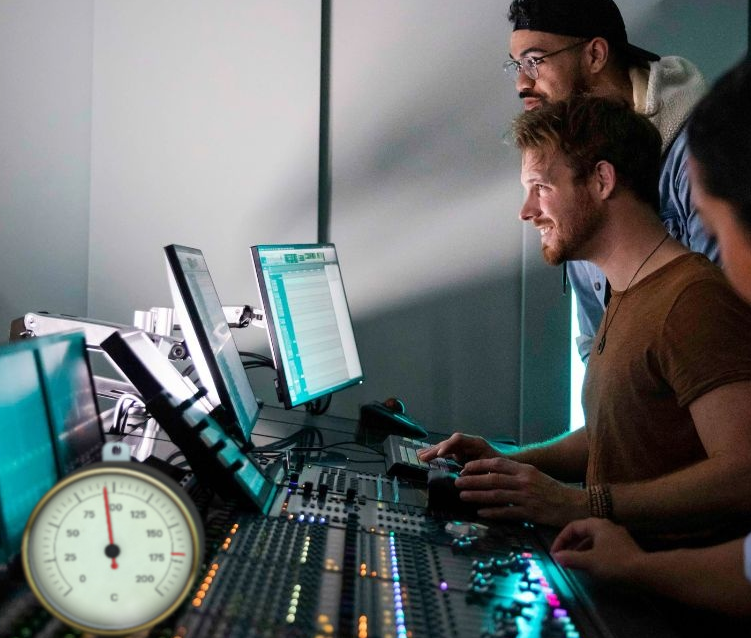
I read 95 °C
